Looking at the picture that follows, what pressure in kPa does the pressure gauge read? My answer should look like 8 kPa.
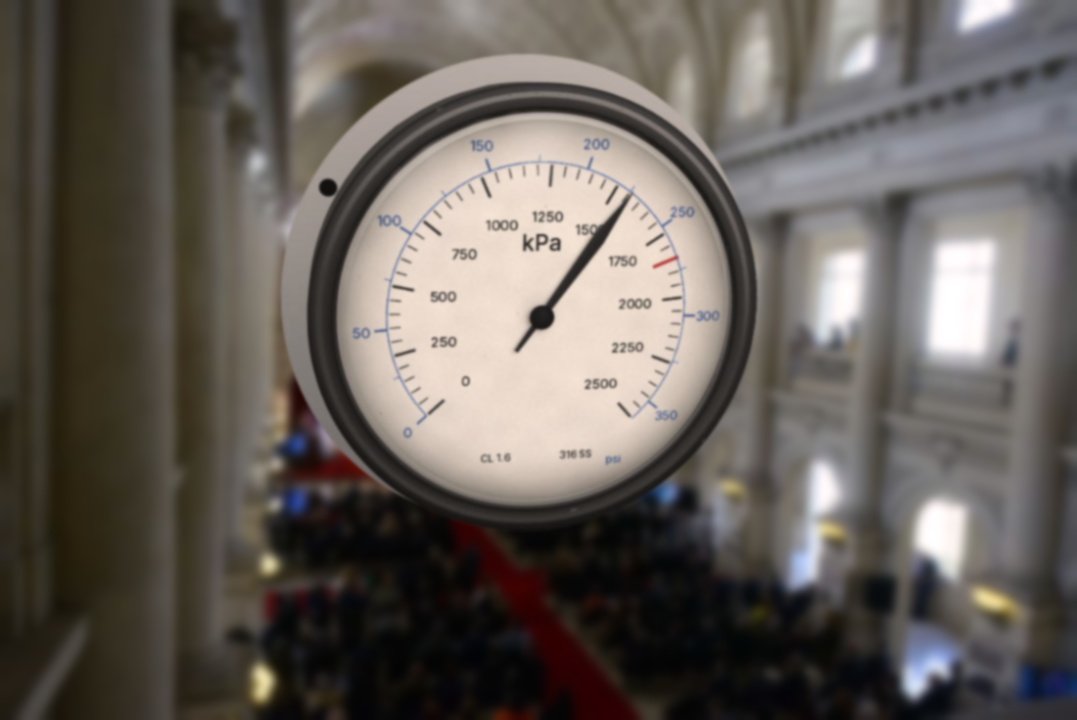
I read 1550 kPa
